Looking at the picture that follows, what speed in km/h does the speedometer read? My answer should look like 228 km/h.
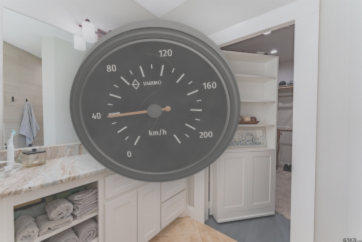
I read 40 km/h
